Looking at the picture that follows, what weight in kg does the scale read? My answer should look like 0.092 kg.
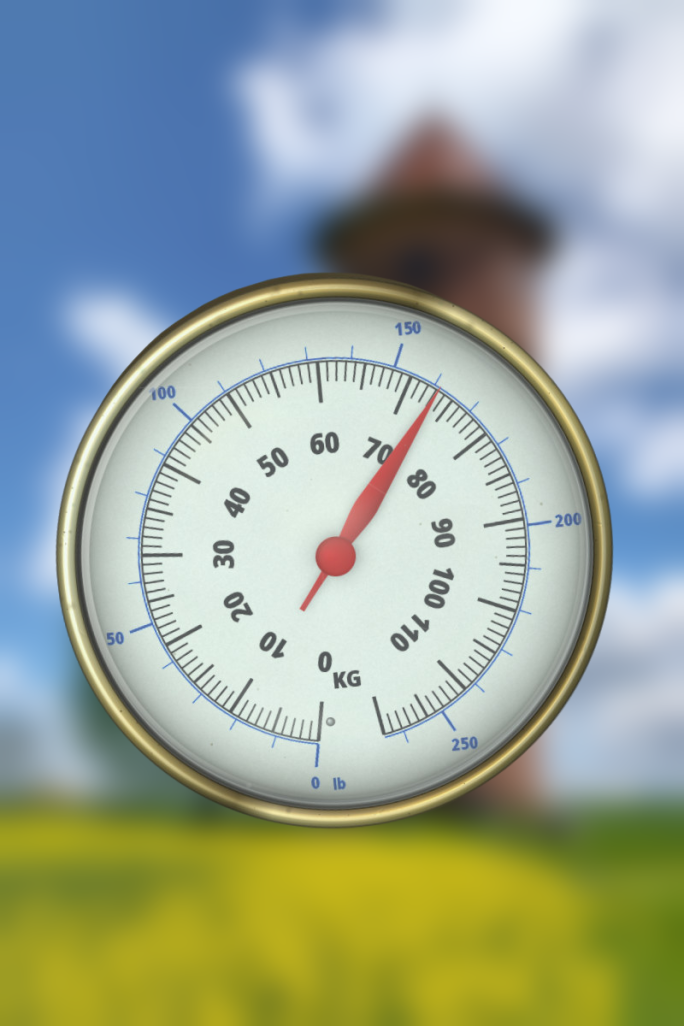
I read 73 kg
